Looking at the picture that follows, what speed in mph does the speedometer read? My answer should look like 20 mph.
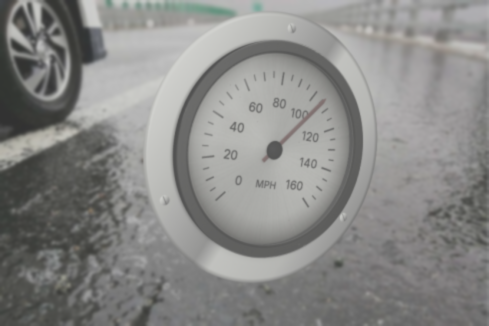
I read 105 mph
